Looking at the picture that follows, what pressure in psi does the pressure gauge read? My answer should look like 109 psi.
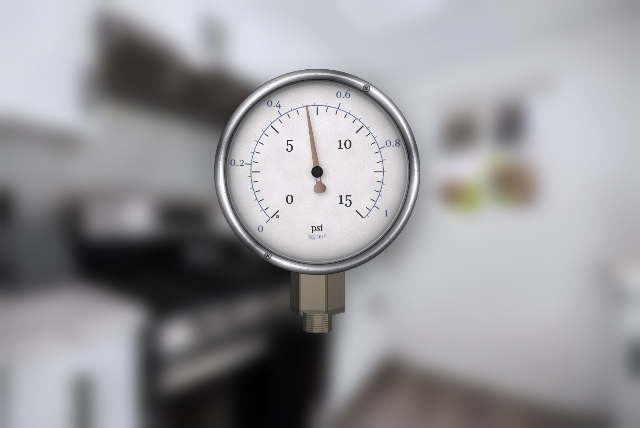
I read 7 psi
